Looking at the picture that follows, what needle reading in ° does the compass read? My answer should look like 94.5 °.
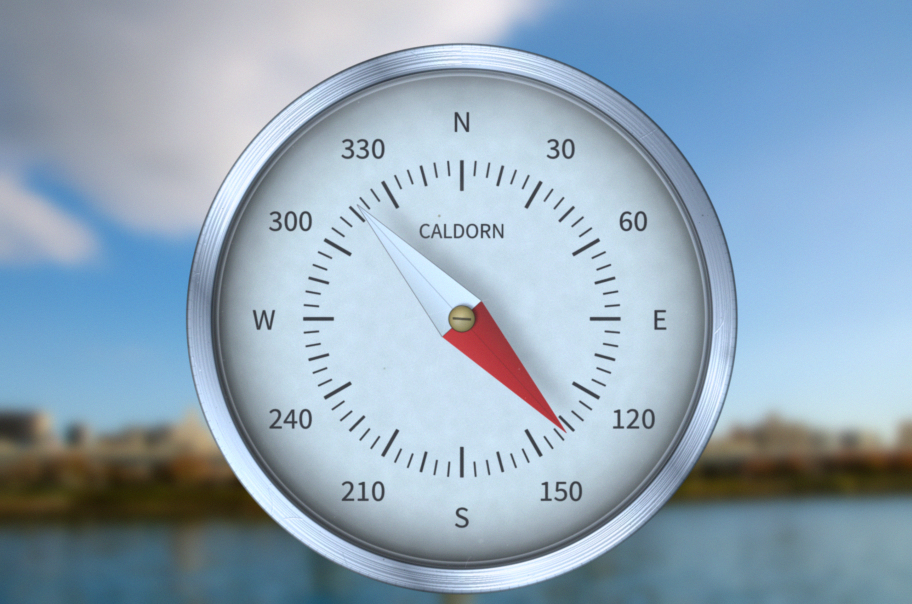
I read 137.5 °
